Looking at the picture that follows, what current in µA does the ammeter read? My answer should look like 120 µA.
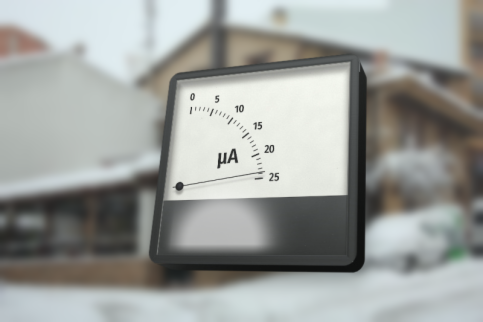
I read 24 µA
